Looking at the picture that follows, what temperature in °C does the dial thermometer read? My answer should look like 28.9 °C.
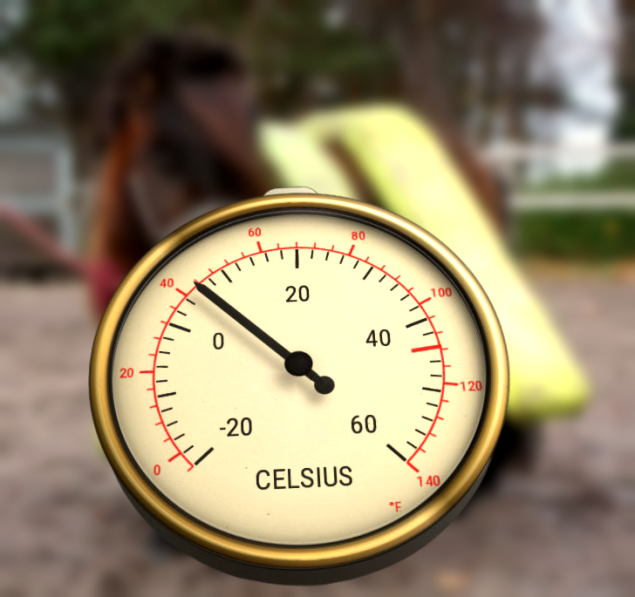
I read 6 °C
